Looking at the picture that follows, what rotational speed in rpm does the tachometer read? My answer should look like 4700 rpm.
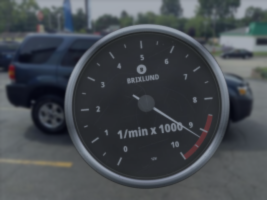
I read 9250 rpm
